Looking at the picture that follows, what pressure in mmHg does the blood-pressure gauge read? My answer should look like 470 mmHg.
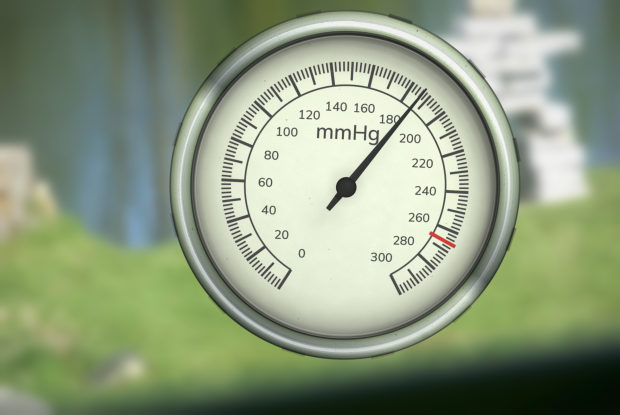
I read 186 mmHg
